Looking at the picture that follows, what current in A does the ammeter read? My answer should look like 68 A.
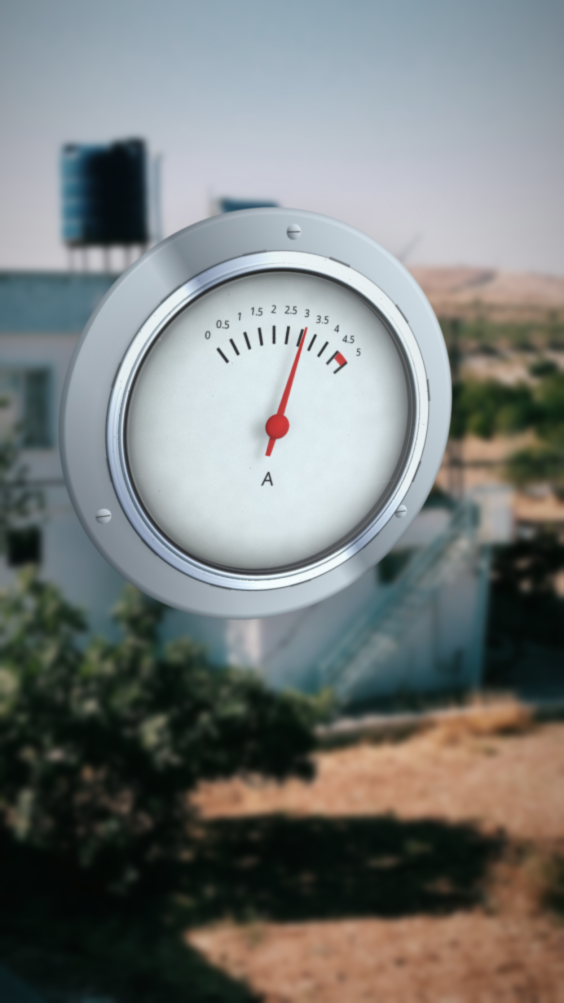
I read 3 A
